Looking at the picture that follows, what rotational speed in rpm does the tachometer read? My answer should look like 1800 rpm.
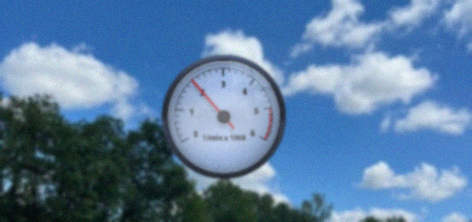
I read 2000 rpm
